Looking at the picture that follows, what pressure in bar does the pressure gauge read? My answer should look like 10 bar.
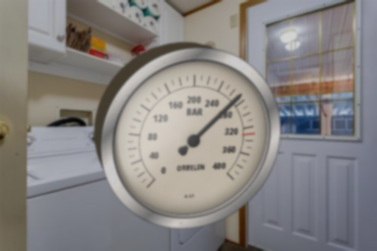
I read 270 bar
